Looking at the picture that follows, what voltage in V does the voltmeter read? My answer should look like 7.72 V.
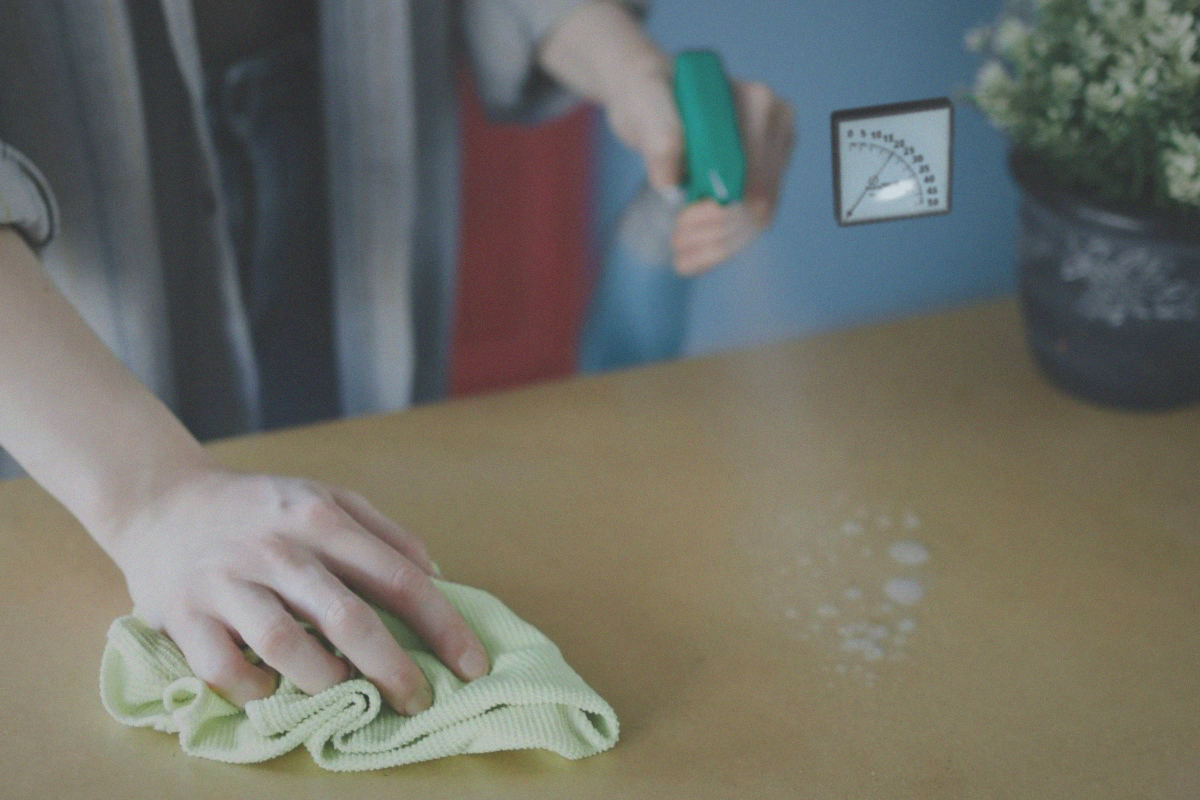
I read 20 V
